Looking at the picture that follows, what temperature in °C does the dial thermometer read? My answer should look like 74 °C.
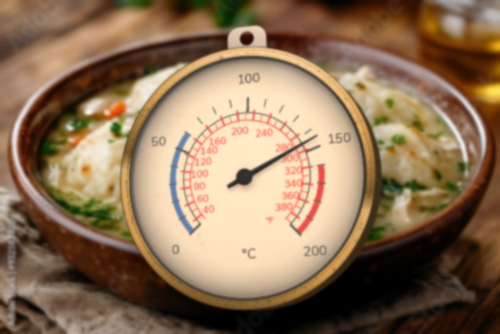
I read 145 °C
